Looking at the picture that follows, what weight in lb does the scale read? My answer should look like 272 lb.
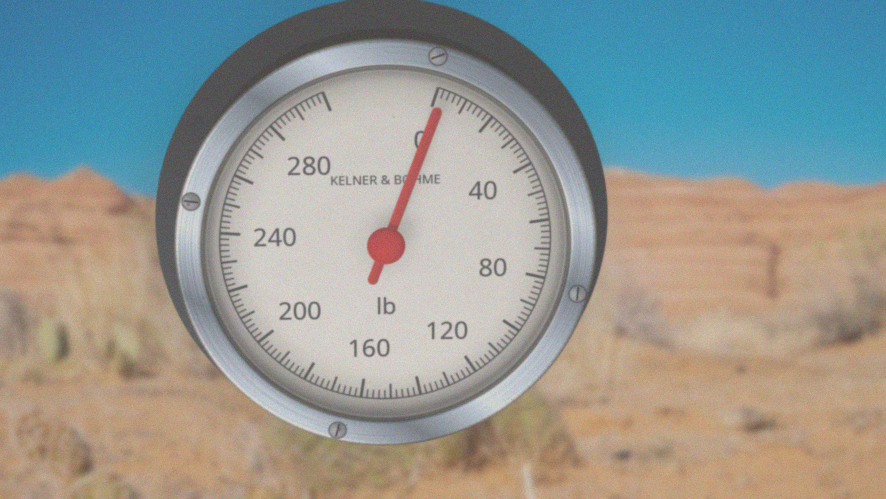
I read 2 lb
